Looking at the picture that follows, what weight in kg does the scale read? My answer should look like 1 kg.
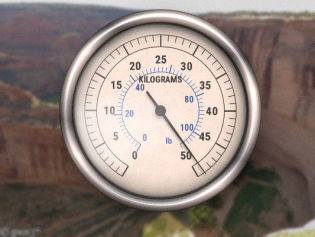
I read 49 kg
